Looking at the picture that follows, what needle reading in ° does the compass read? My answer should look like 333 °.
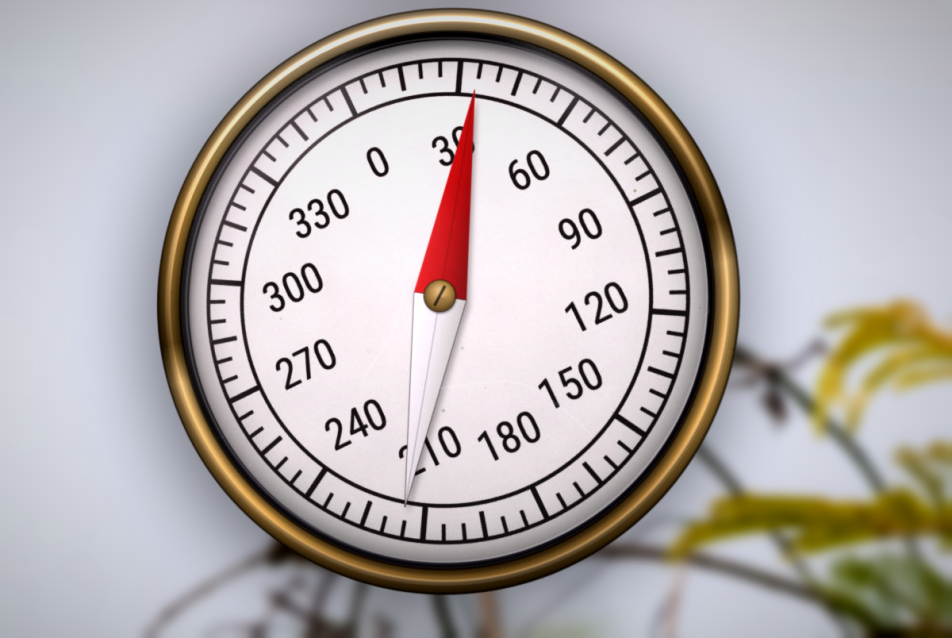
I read 35 °
